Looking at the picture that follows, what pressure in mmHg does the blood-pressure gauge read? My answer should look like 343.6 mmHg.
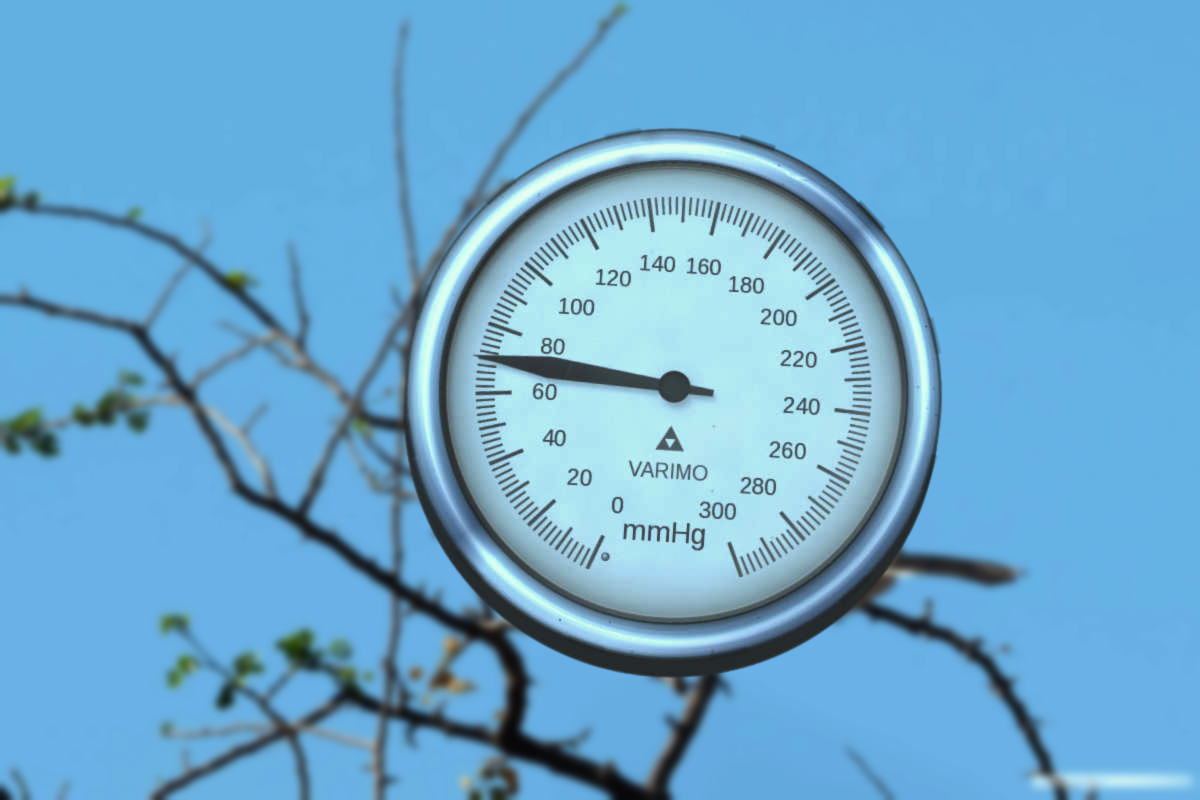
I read 70 mmHg
